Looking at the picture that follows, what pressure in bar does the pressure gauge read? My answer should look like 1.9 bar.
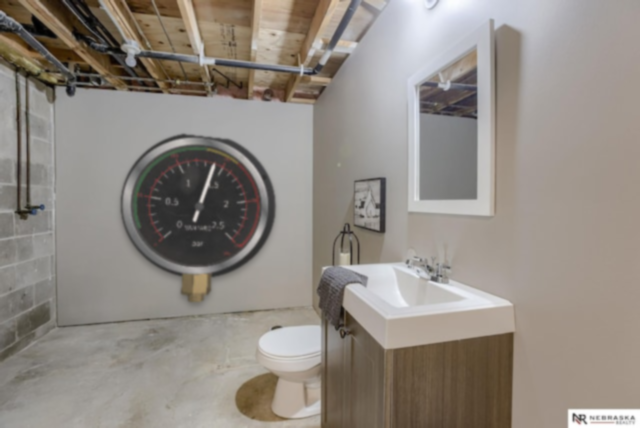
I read 1.4 bar
